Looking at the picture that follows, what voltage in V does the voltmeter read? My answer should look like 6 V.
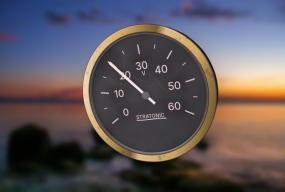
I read 20 V
